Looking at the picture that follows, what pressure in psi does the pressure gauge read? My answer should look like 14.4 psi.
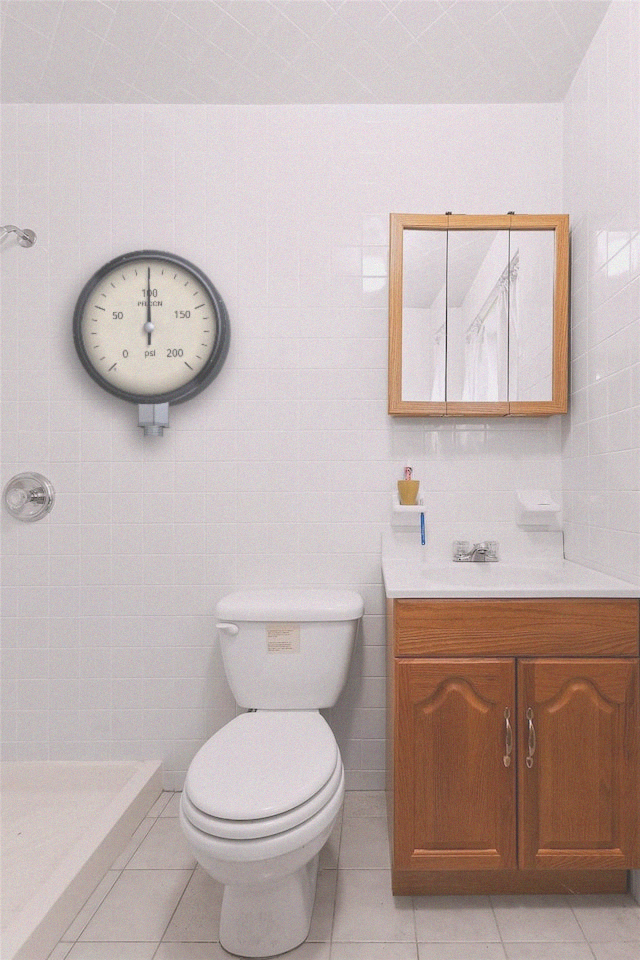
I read 100 psi
